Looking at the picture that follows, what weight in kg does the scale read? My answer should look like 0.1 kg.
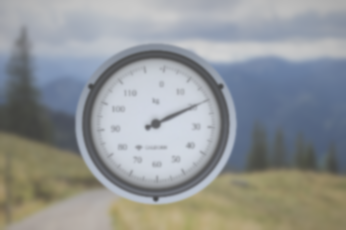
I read 20 kg
